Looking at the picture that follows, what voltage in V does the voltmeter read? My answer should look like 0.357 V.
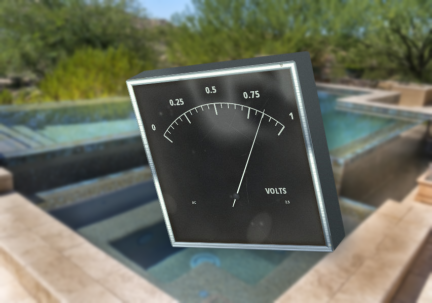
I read 0.85 V
